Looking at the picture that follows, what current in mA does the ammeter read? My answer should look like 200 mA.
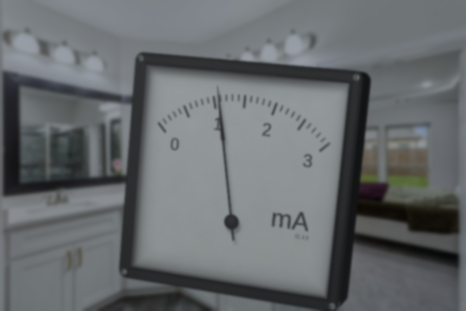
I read 1.1 mA
